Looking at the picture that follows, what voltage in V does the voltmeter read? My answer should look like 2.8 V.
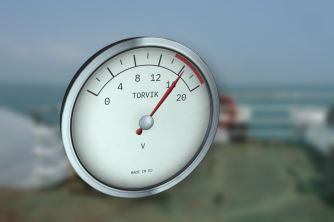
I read 16 V
